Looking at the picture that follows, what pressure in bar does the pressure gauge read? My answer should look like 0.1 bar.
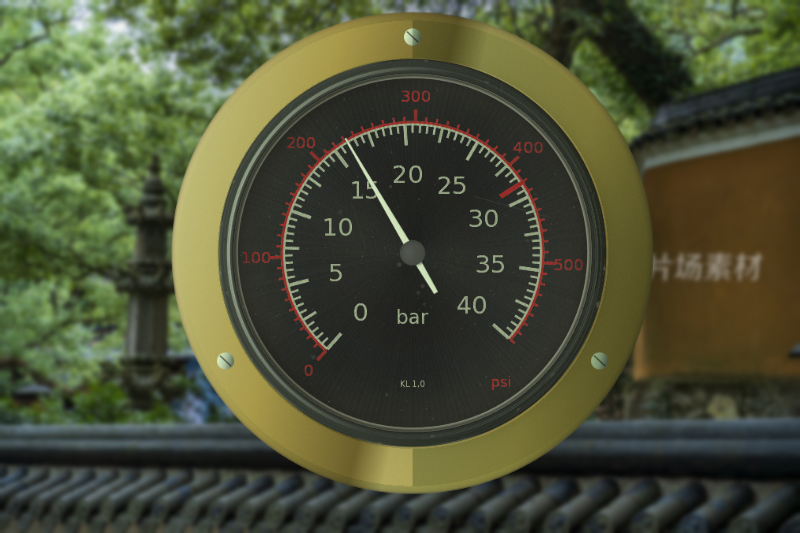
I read 16 bar
